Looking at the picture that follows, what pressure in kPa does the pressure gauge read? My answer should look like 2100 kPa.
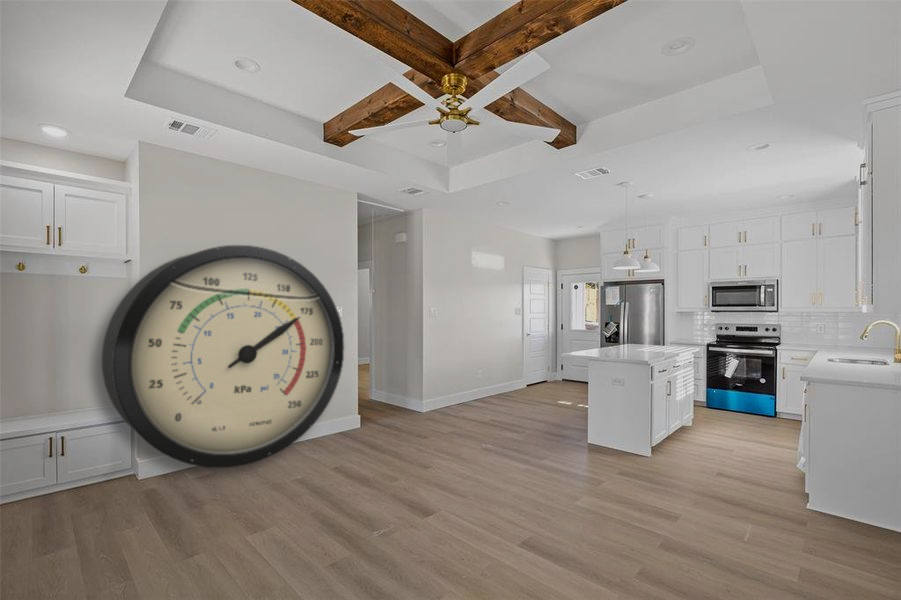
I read 175 kPa
